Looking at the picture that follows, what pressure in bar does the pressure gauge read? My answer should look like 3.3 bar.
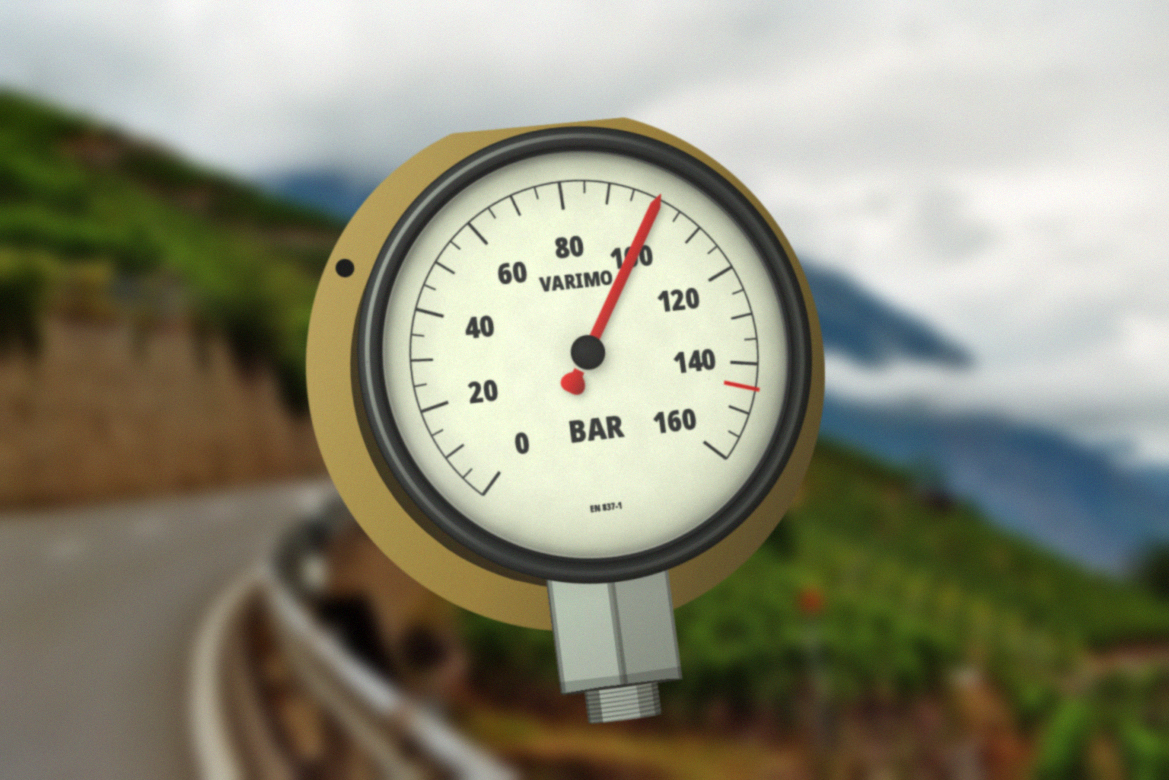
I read 100 bar
